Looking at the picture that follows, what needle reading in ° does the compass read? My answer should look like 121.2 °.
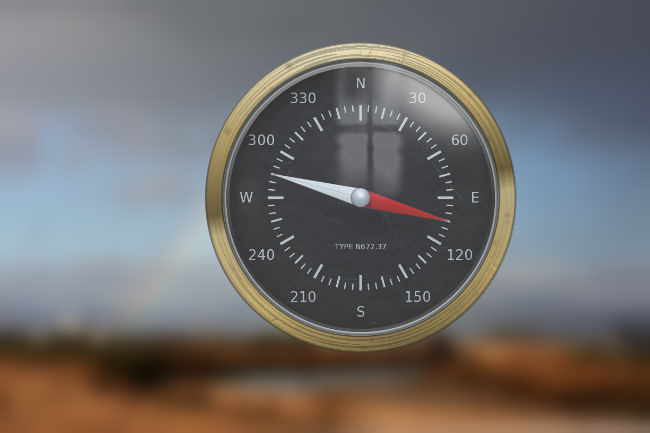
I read 105 °
